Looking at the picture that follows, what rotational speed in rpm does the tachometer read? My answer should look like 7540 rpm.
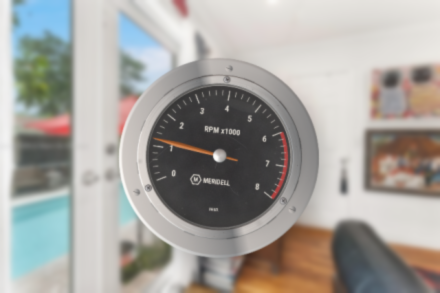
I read 1200 rpm
